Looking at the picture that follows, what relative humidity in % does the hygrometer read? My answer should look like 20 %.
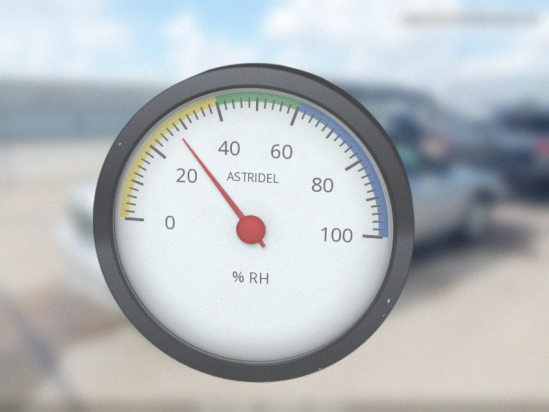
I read 28 %
